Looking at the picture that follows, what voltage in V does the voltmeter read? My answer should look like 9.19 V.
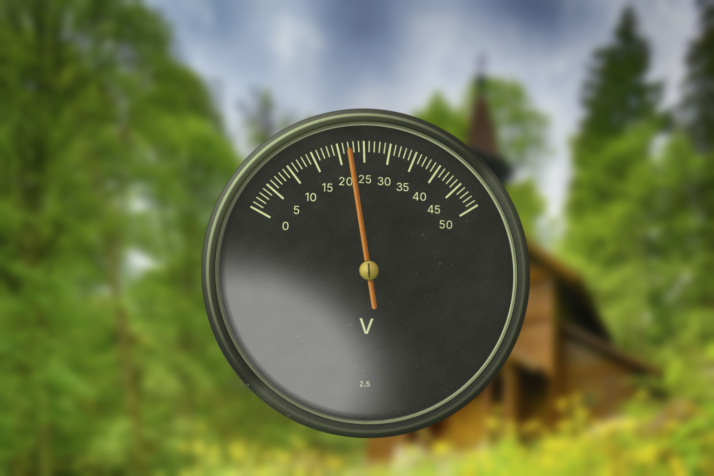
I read 22 V
